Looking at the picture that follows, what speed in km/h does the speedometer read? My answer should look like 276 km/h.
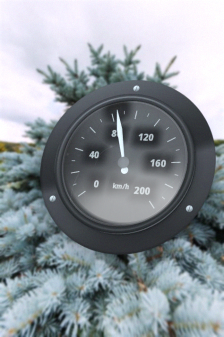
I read 85 km/h
